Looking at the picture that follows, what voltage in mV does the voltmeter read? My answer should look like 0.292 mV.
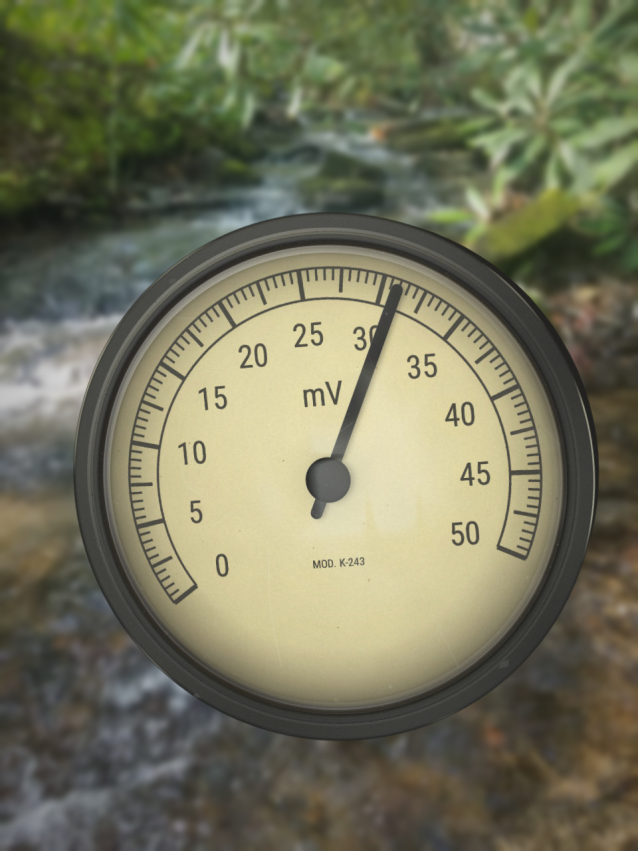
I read 31 mV
